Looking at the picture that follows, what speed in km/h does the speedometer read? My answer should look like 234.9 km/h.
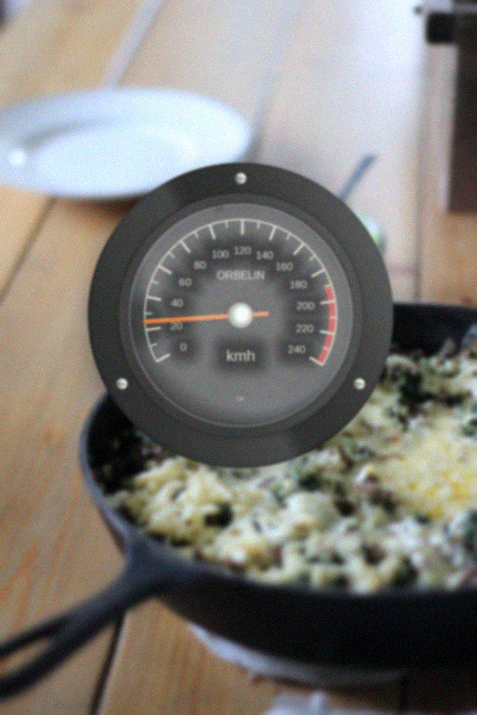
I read 25 km/h
